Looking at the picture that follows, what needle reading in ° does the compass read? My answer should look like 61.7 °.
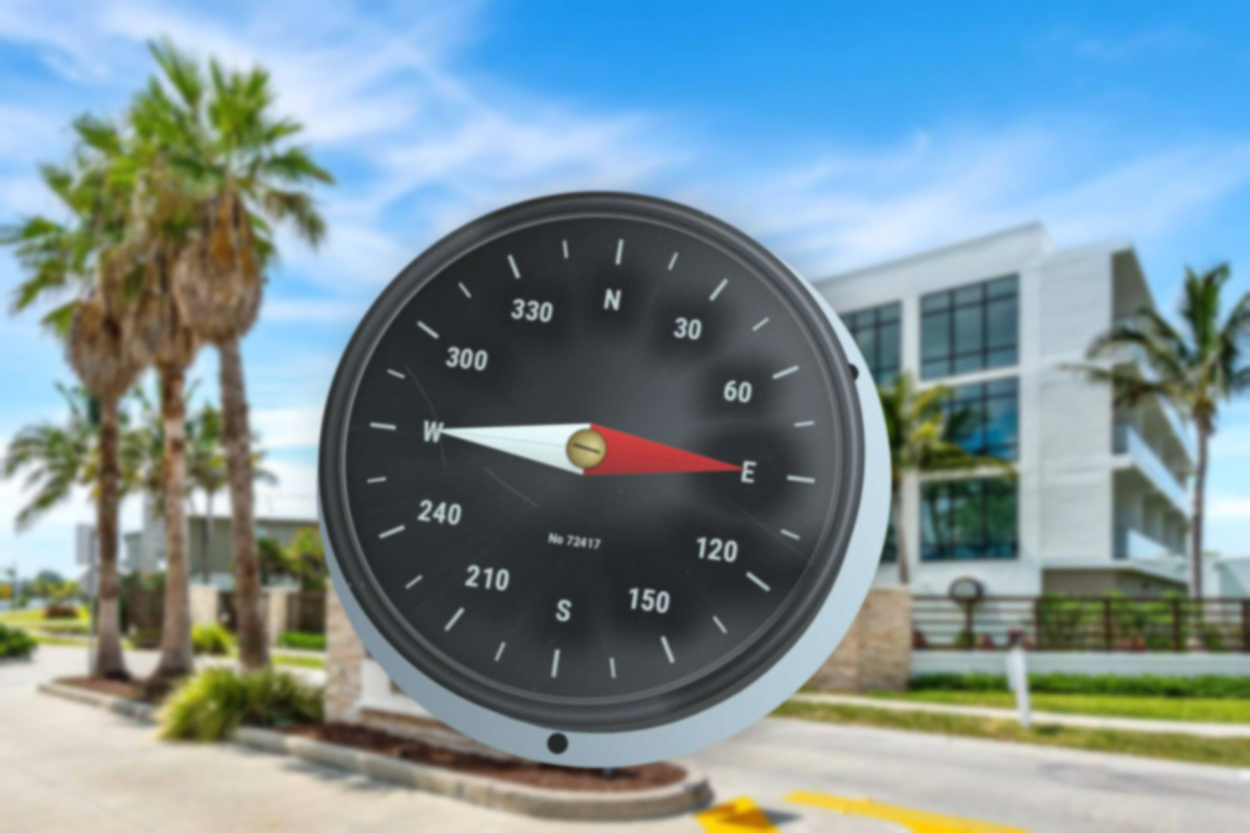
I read 90 °
